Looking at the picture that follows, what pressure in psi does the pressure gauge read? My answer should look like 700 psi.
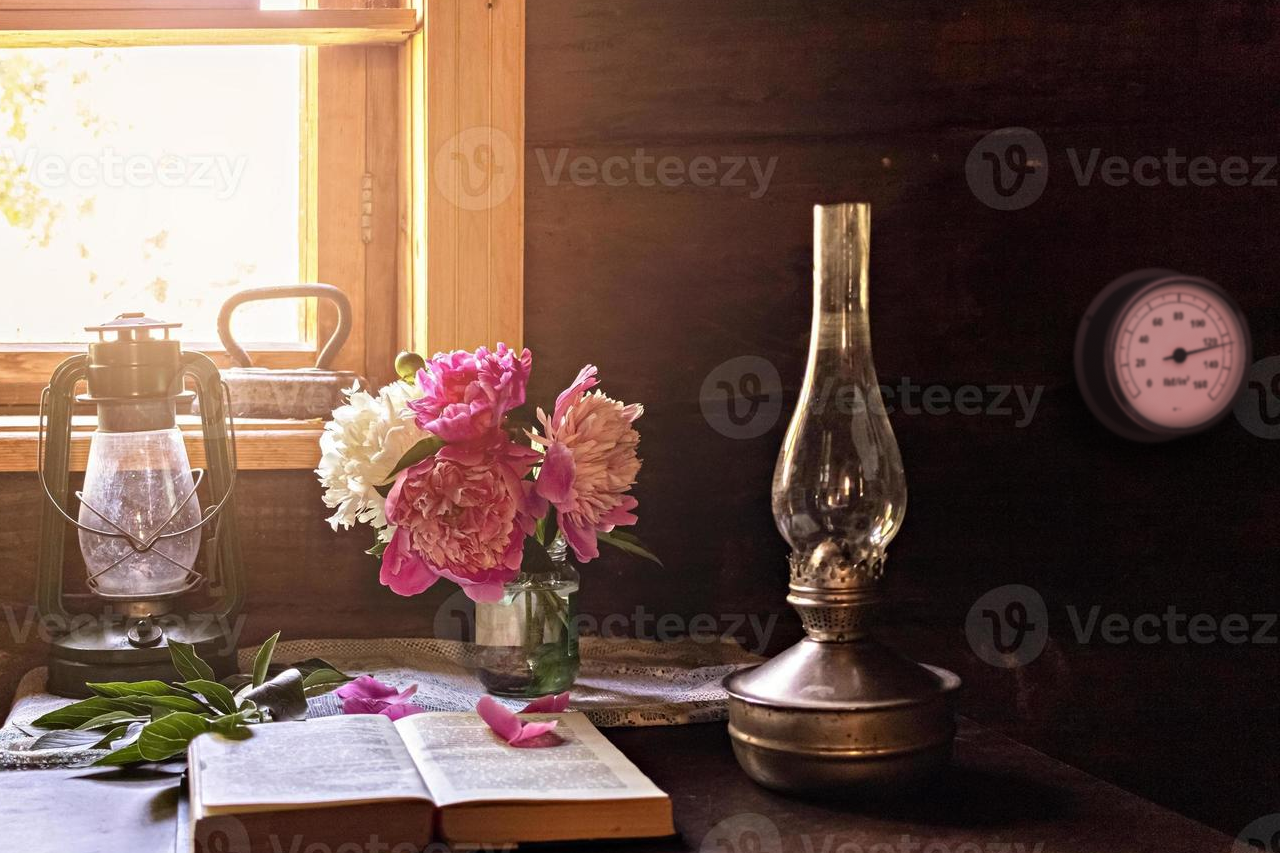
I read 125 psi
